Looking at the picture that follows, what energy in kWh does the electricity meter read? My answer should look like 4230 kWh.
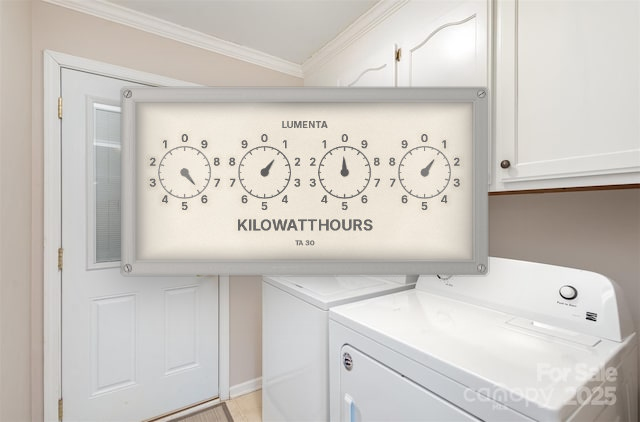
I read 6101 kWh
